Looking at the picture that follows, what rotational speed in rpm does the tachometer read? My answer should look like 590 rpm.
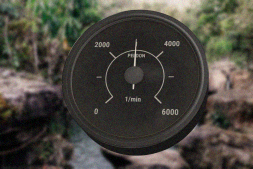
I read 3000 rpm
